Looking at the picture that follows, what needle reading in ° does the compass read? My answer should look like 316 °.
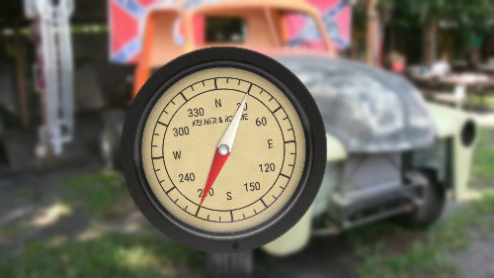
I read 210 °
